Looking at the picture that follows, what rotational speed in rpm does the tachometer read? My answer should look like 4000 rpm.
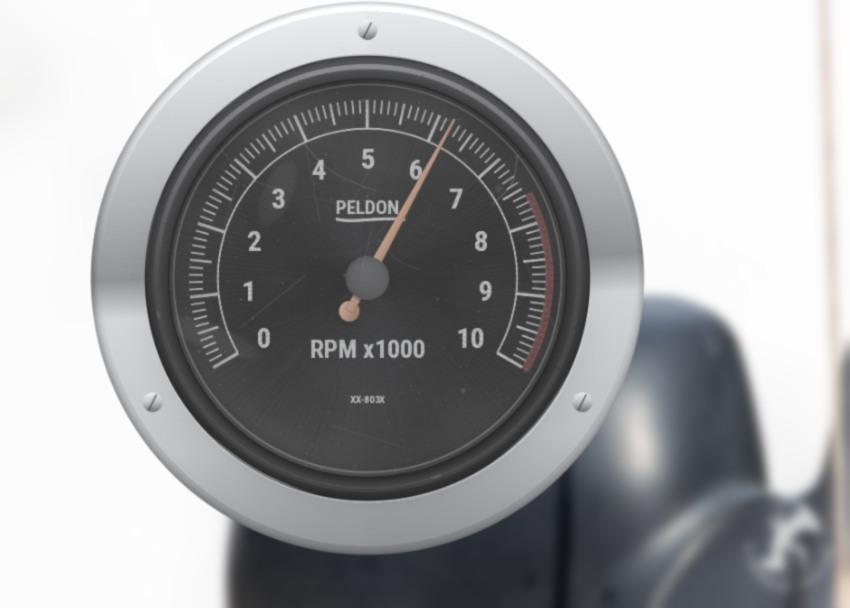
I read 6200 rpm
